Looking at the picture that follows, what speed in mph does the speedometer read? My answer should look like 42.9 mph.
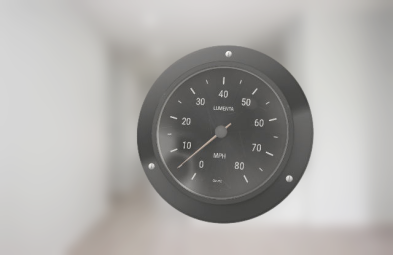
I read 5 mph
